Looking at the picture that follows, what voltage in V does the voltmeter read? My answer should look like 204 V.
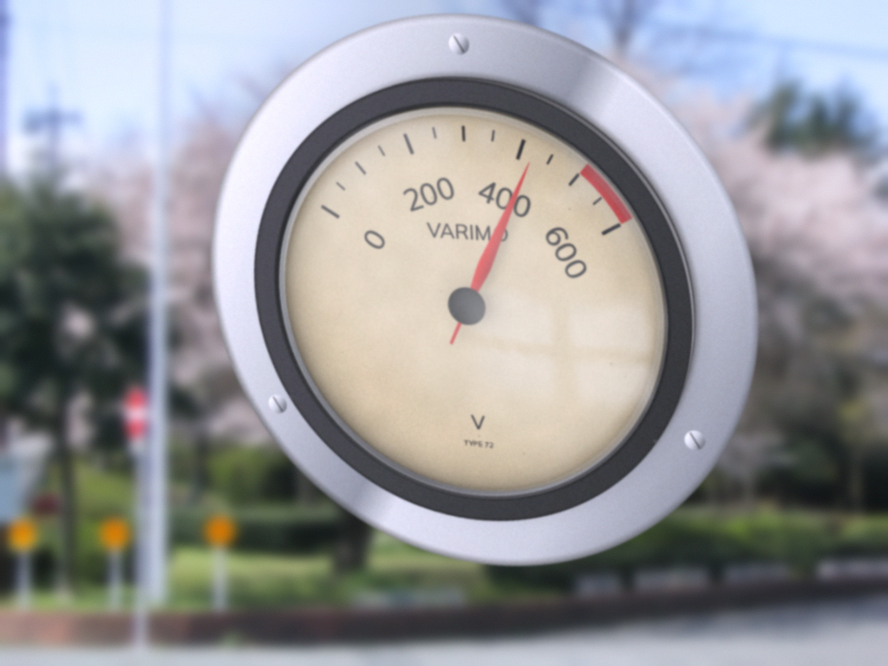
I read 425 V
